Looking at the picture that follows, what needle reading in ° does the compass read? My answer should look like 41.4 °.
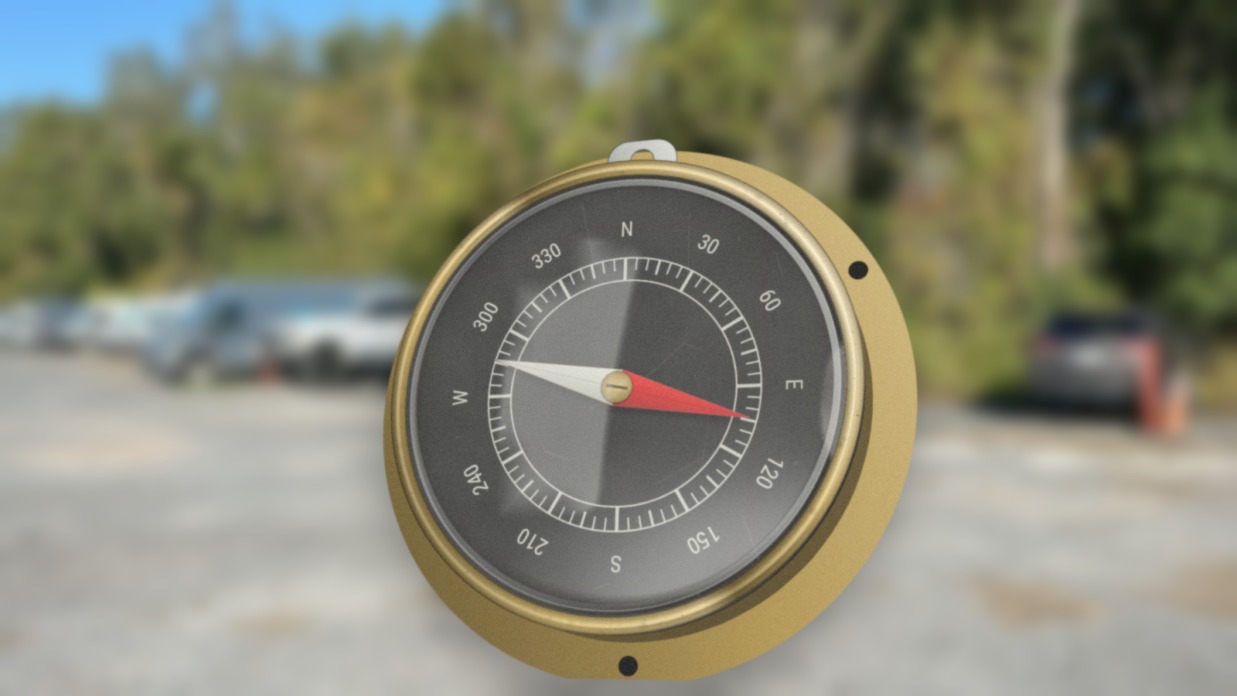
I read 105 °
